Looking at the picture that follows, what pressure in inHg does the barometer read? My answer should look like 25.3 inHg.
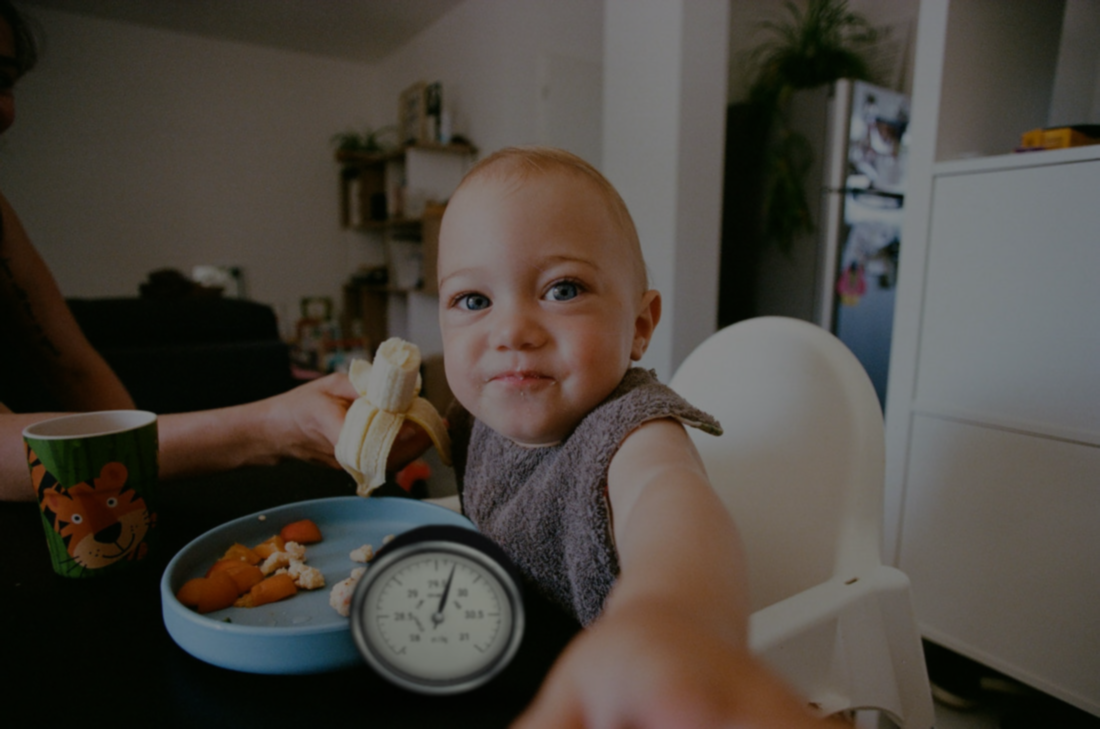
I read 29.7 inHg
